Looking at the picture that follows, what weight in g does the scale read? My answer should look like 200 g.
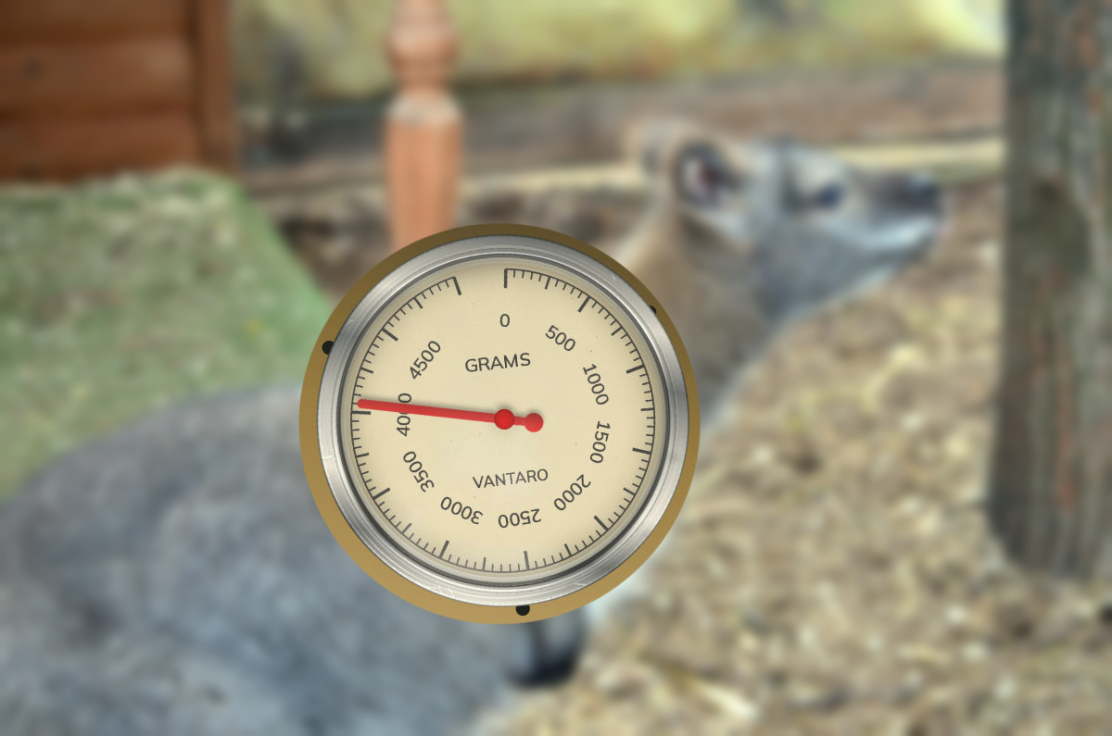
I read 4050 g
